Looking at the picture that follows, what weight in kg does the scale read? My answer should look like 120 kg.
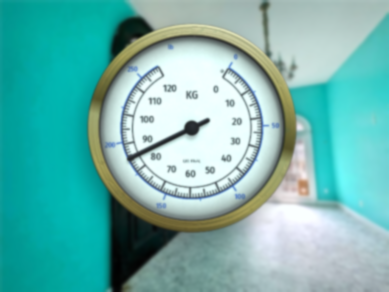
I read 85 kg
